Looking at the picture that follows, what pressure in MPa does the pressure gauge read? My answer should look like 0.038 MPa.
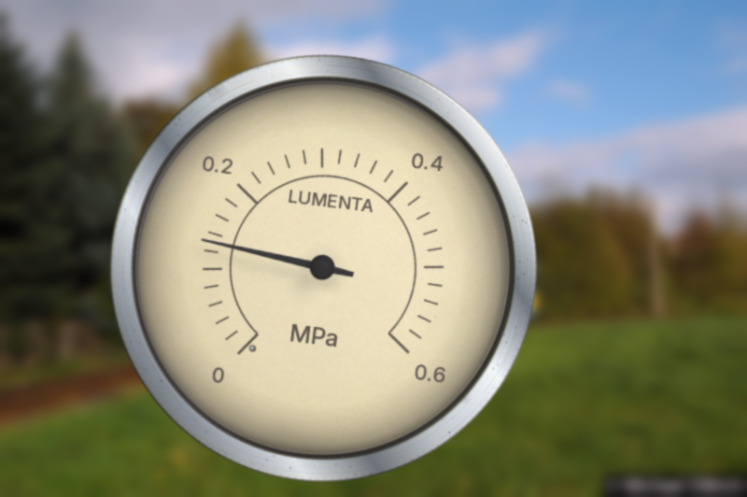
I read 0.13 MPa
